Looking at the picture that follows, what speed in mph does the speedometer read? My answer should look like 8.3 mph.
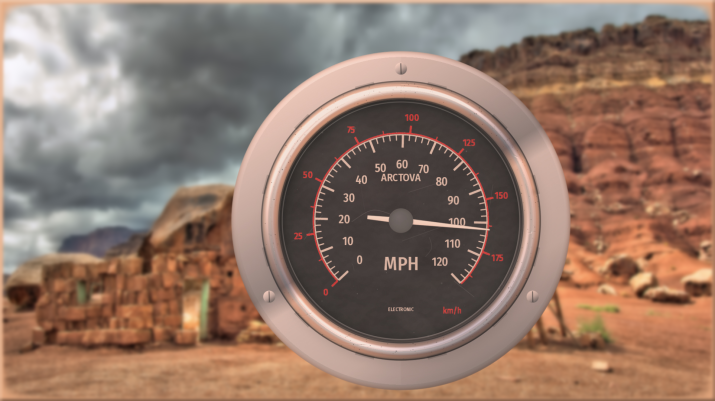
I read 102 mph
